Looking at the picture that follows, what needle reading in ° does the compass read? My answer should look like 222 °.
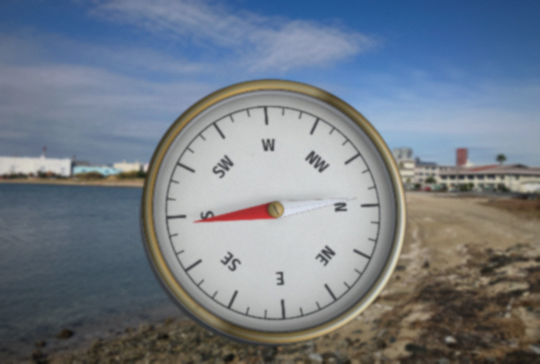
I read 175 °
